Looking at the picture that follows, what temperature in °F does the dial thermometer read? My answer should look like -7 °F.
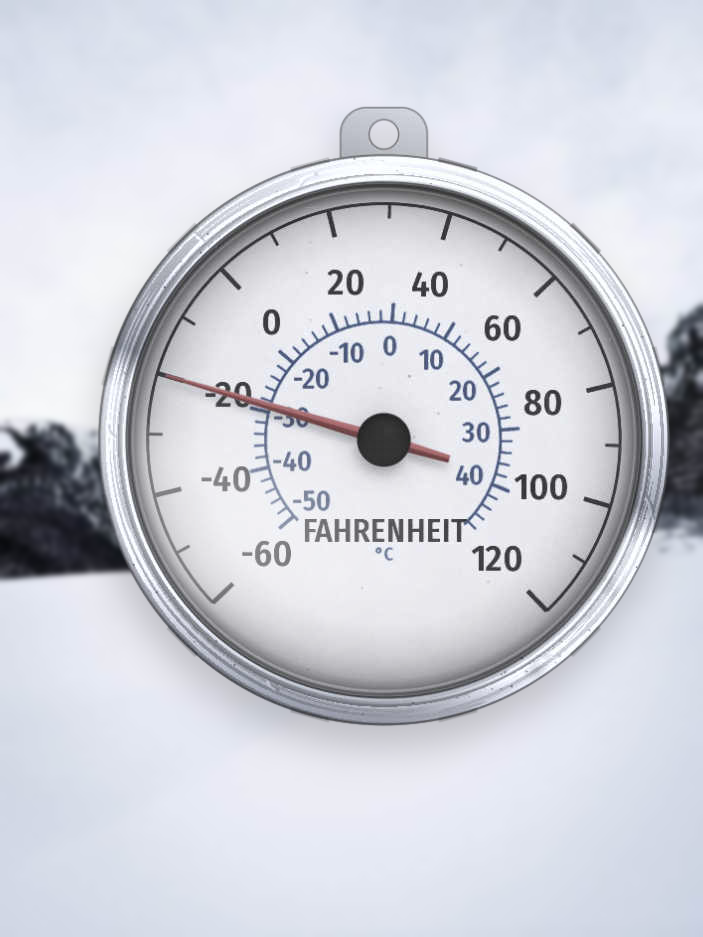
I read -20 °F
